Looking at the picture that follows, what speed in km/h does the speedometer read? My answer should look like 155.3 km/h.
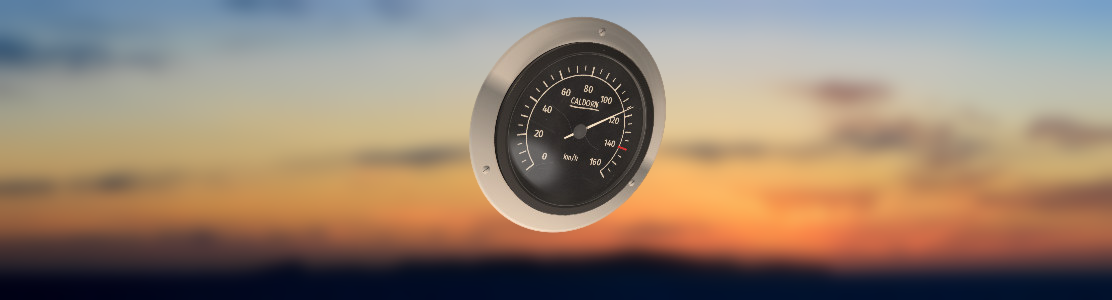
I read 115 km/h
